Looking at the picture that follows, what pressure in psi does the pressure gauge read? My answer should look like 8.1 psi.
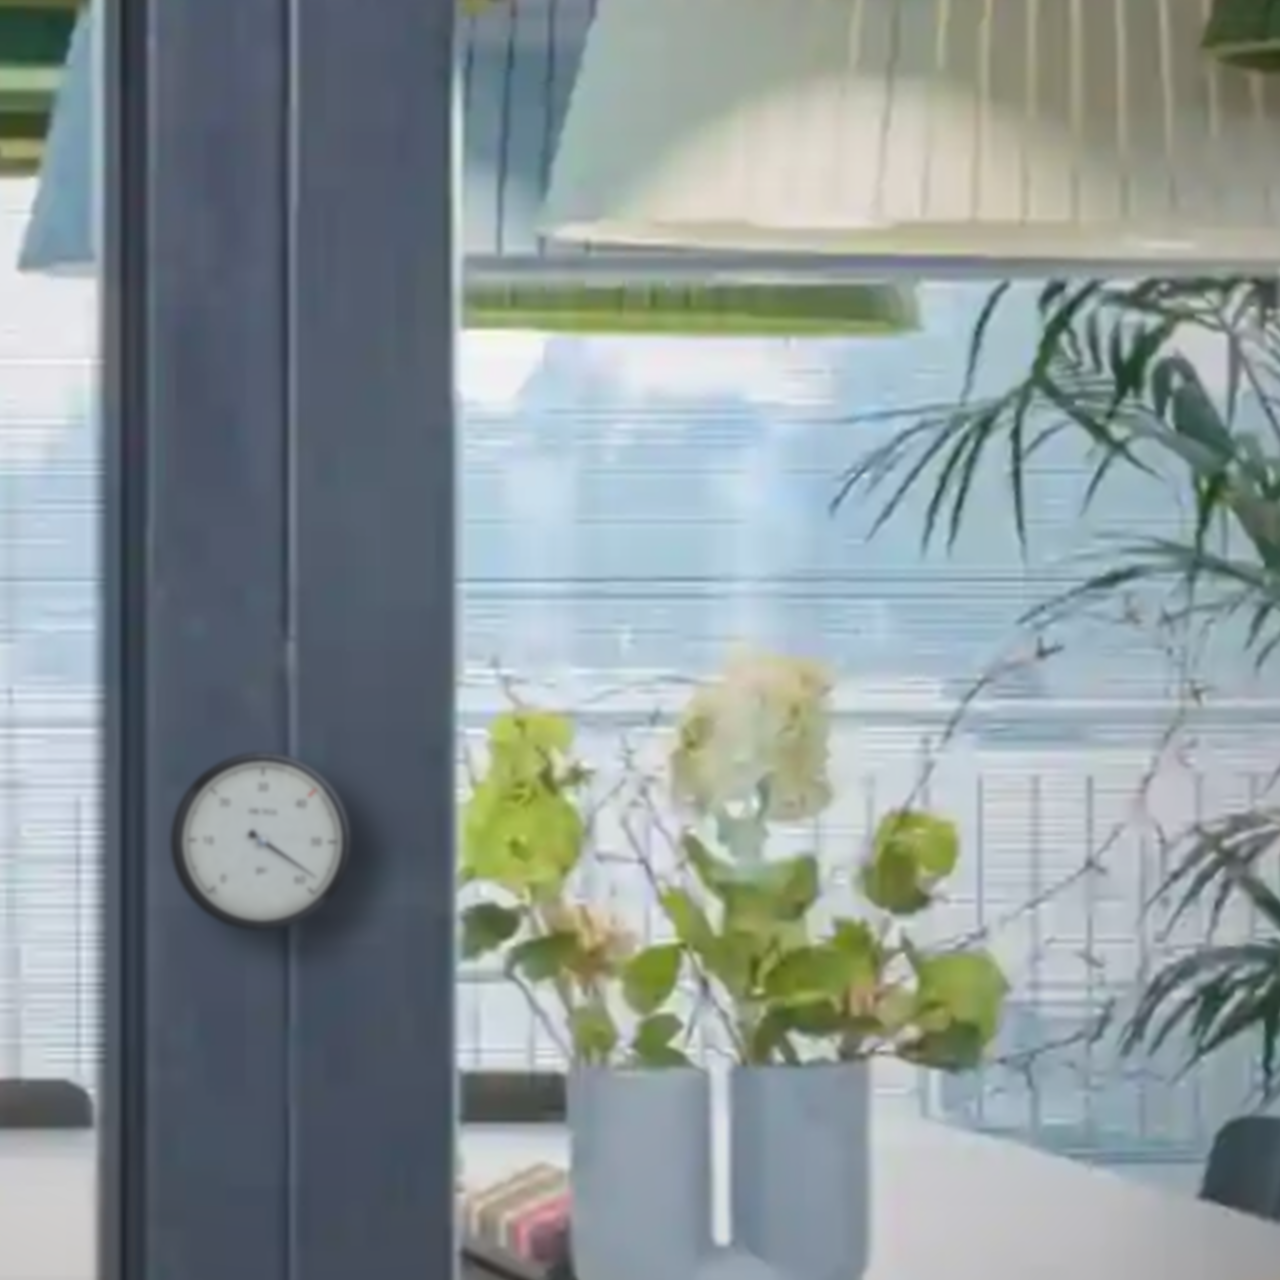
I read 57.5 psi
